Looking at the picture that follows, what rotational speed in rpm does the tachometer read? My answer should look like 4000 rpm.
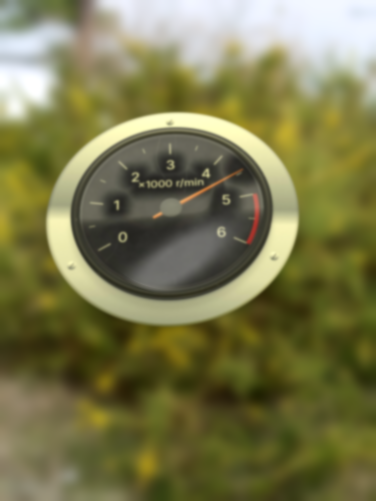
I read 4500 rpm
